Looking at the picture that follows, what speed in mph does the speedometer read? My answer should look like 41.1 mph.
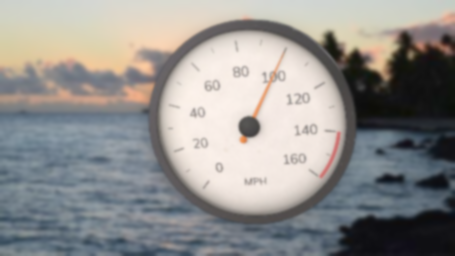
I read 100 mph
